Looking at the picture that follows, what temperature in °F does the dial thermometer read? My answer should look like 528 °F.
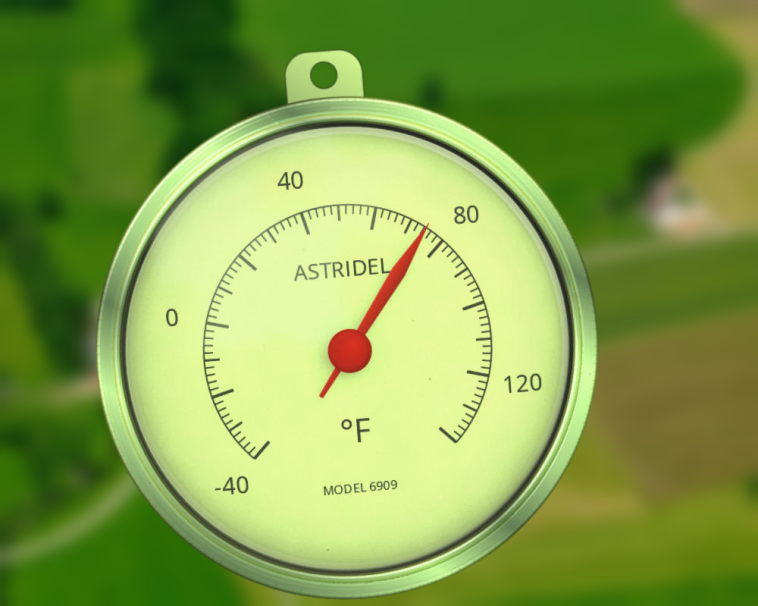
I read 74 °F
